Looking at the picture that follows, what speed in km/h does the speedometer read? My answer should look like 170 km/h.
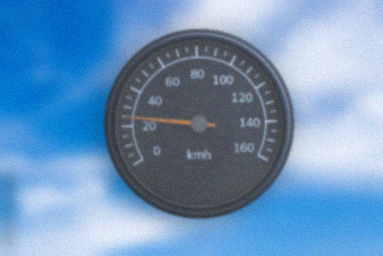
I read 25 km/h
